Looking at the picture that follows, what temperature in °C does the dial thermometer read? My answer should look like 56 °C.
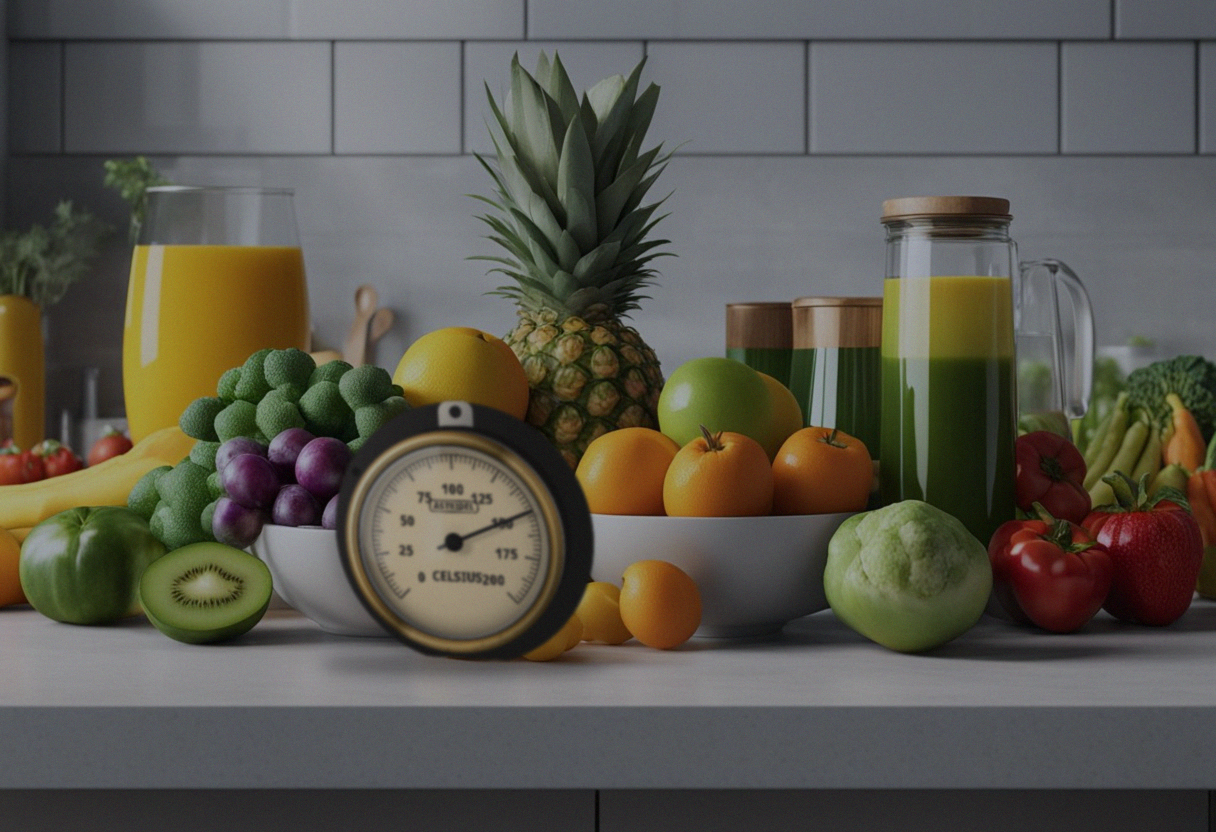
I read 150 °C
